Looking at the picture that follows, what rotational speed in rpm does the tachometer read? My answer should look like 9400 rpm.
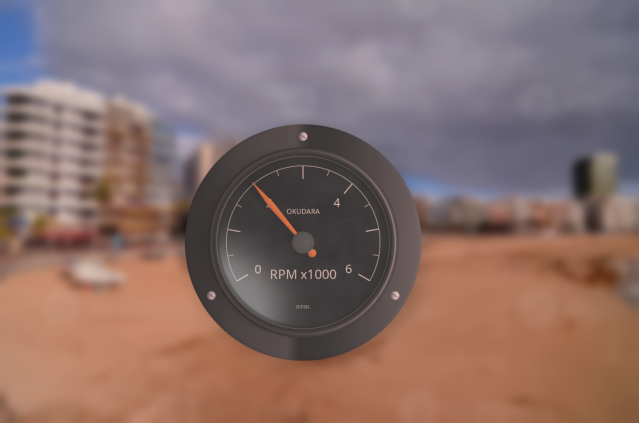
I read 2000 rpm
